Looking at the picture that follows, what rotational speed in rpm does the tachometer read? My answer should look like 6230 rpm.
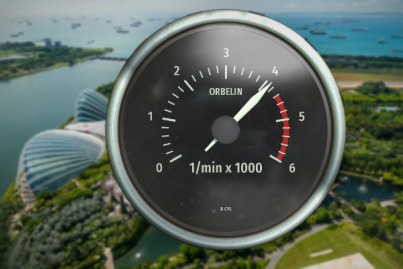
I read 4100 rpm
